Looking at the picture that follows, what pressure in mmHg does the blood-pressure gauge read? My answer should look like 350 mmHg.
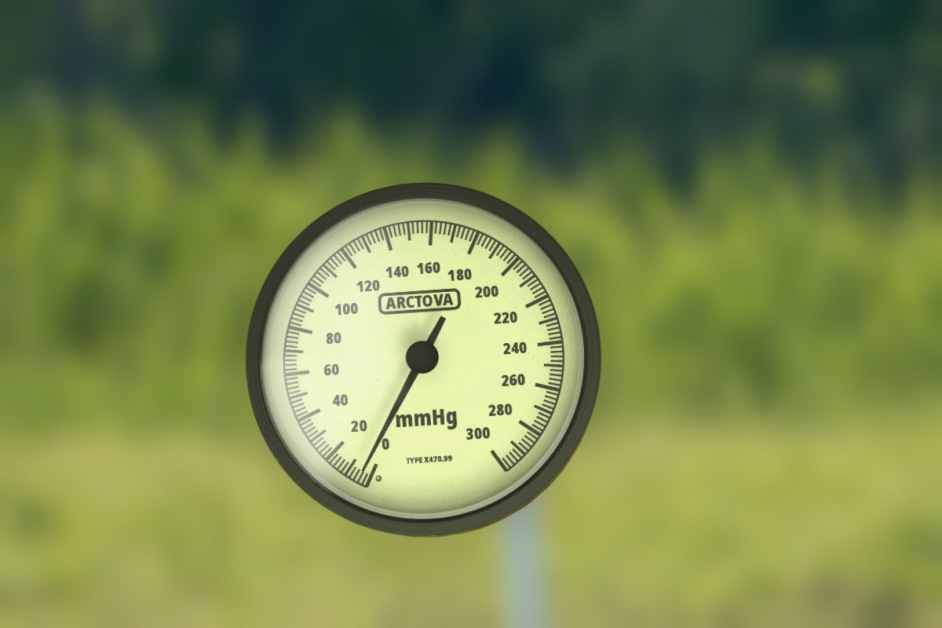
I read 4 mmHg
